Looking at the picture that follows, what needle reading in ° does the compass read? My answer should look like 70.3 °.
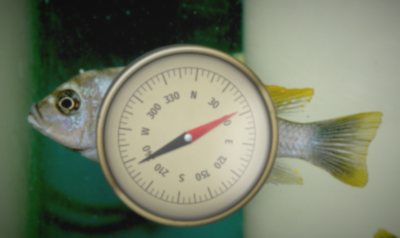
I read 55 °
